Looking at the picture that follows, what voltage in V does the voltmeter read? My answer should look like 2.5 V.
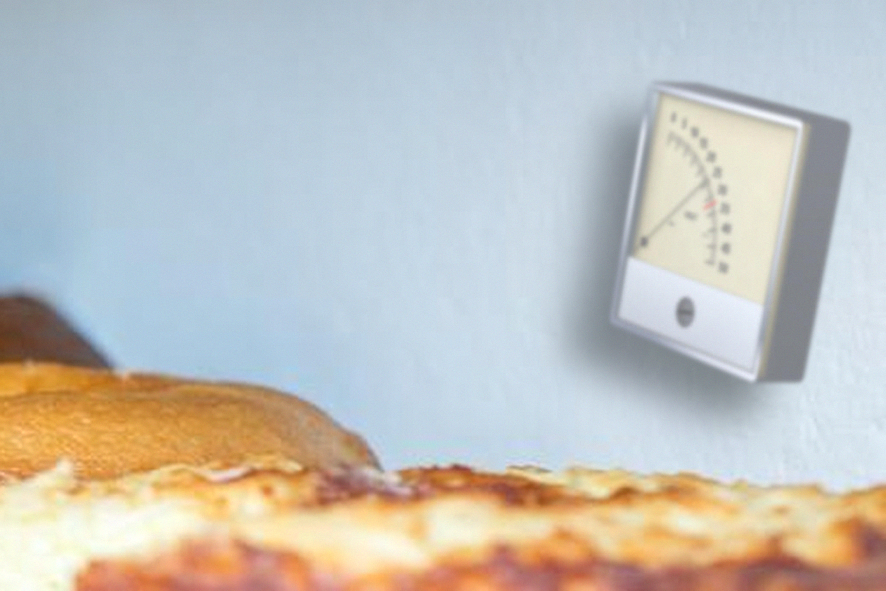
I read 25 V
